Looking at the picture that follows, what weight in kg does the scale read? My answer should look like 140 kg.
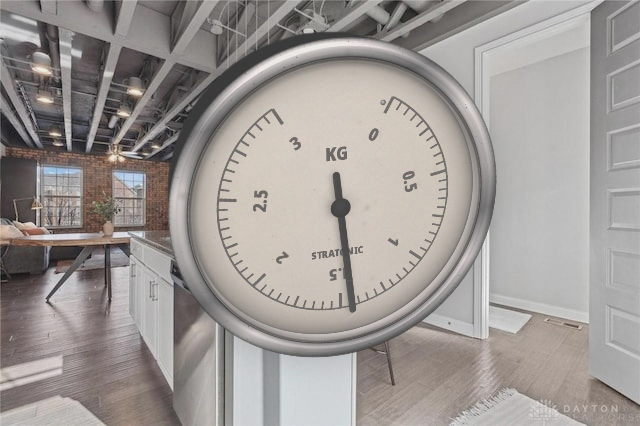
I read 1.45 kg
